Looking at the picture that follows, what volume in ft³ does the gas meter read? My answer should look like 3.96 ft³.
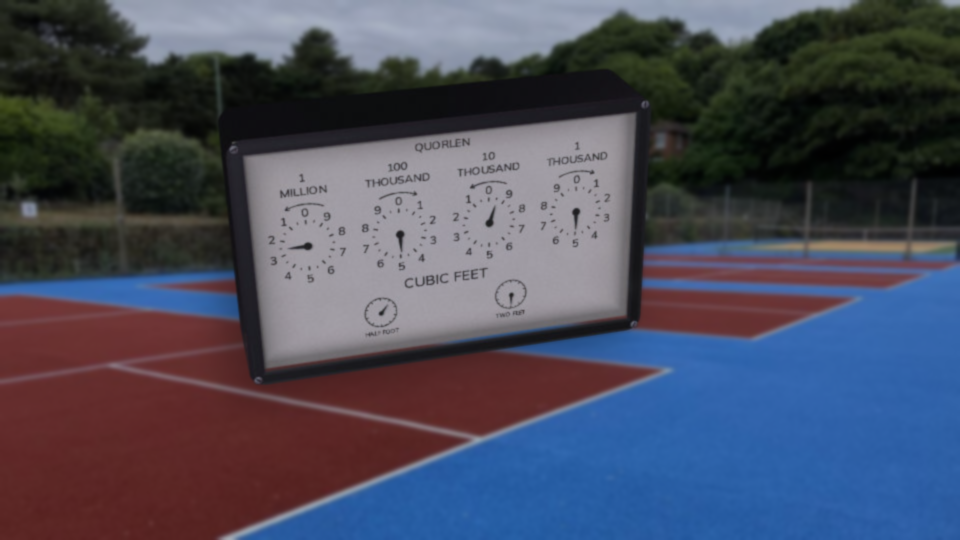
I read 249500 ft³
